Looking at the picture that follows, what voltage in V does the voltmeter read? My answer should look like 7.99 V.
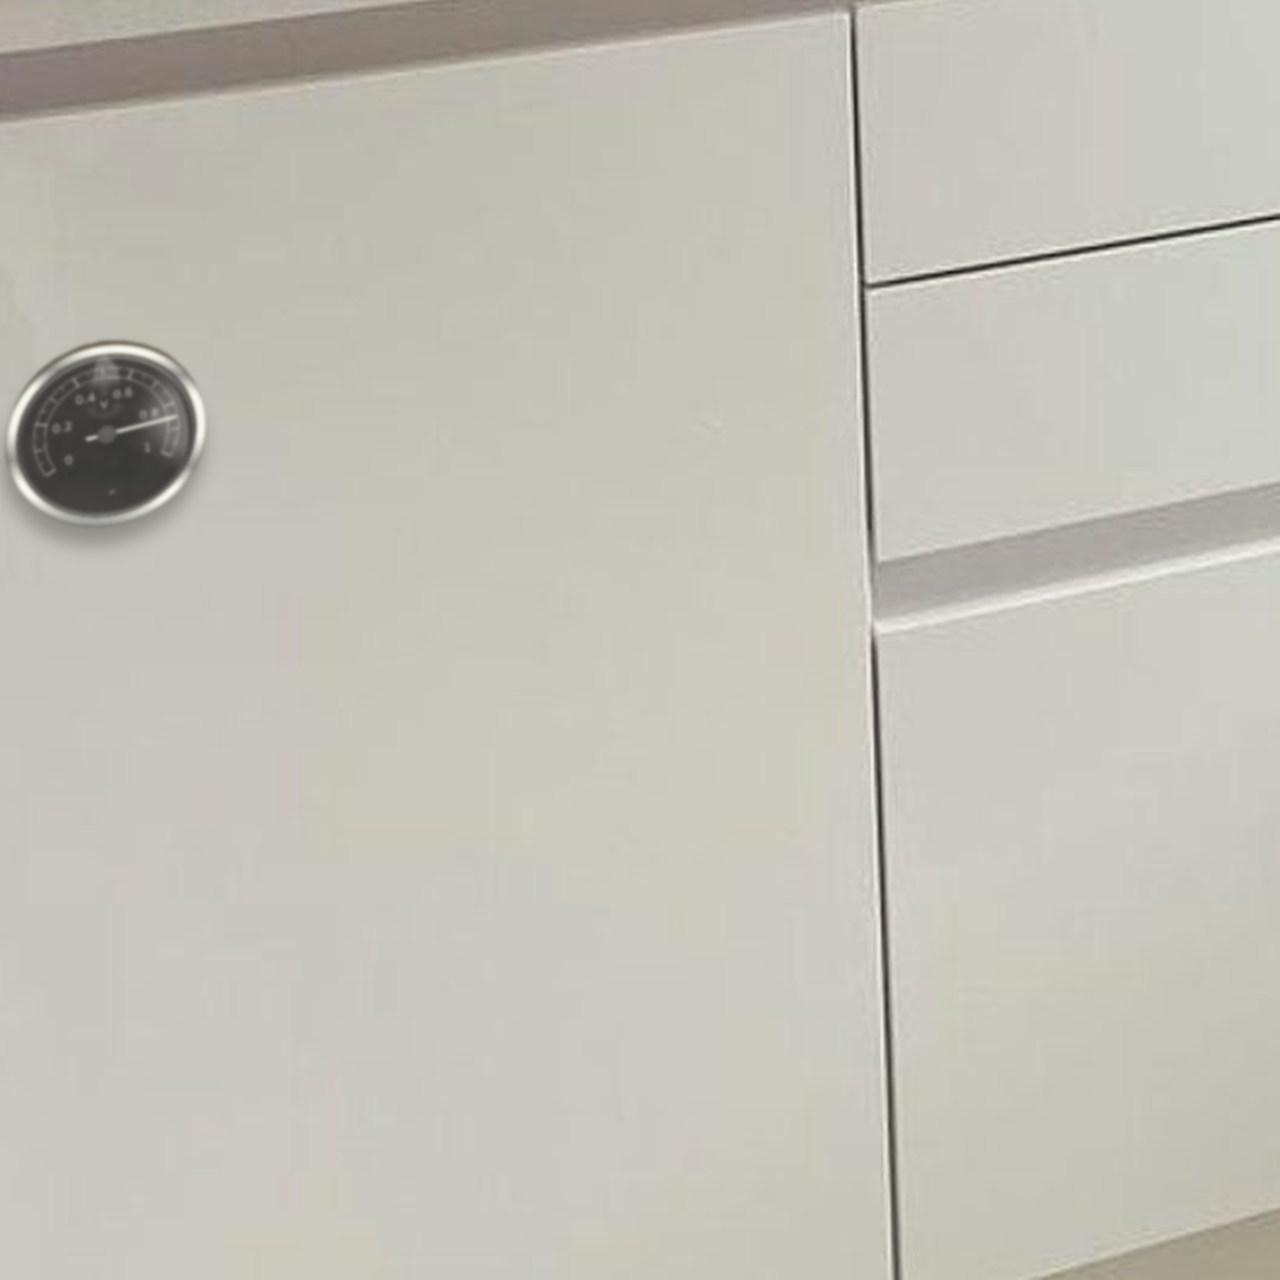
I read 0.85 V
